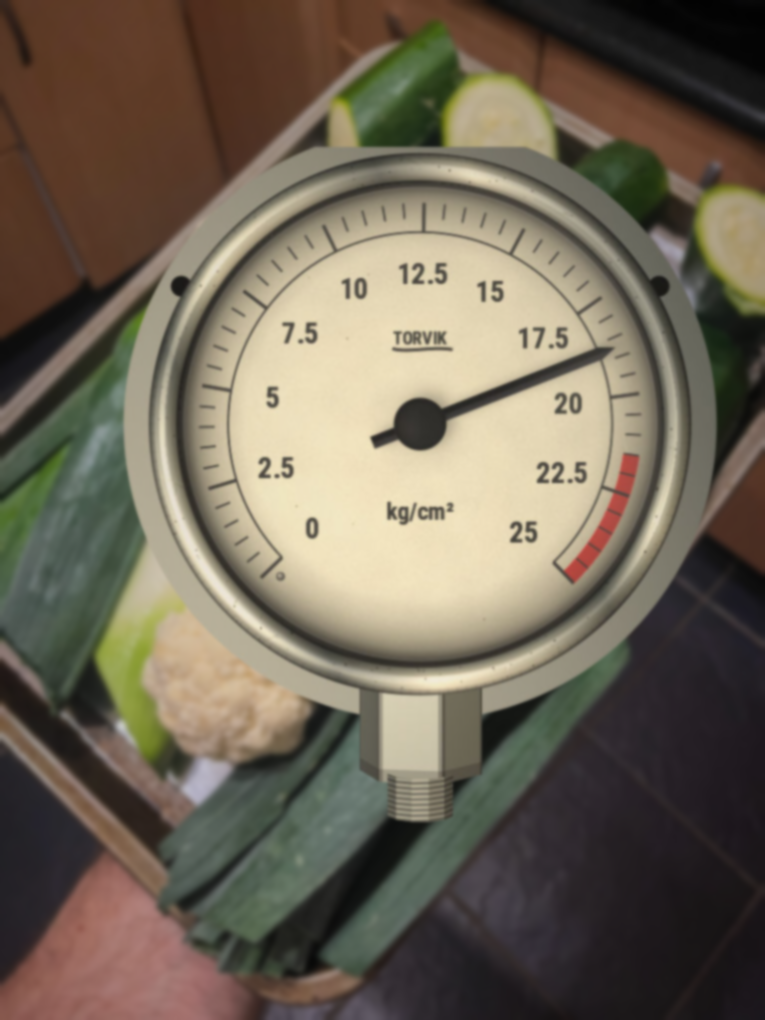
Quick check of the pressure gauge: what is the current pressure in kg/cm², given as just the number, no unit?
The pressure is 18.75
